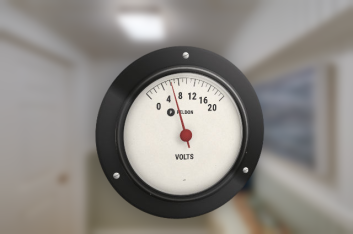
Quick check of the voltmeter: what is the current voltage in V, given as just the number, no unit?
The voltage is 6
